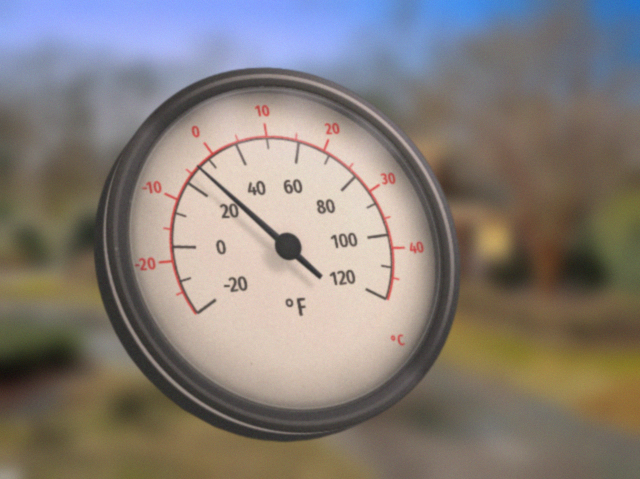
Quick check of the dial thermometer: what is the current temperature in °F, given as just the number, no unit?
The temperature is 25
